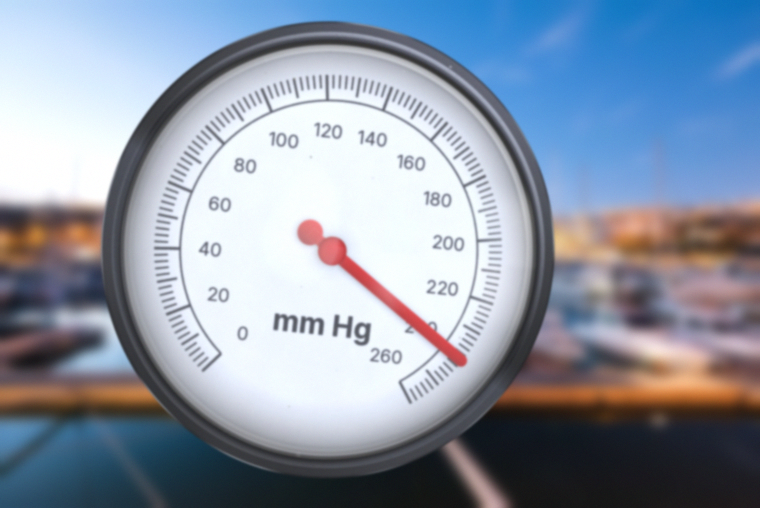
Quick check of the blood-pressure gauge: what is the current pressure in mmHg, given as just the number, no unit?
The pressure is 240
